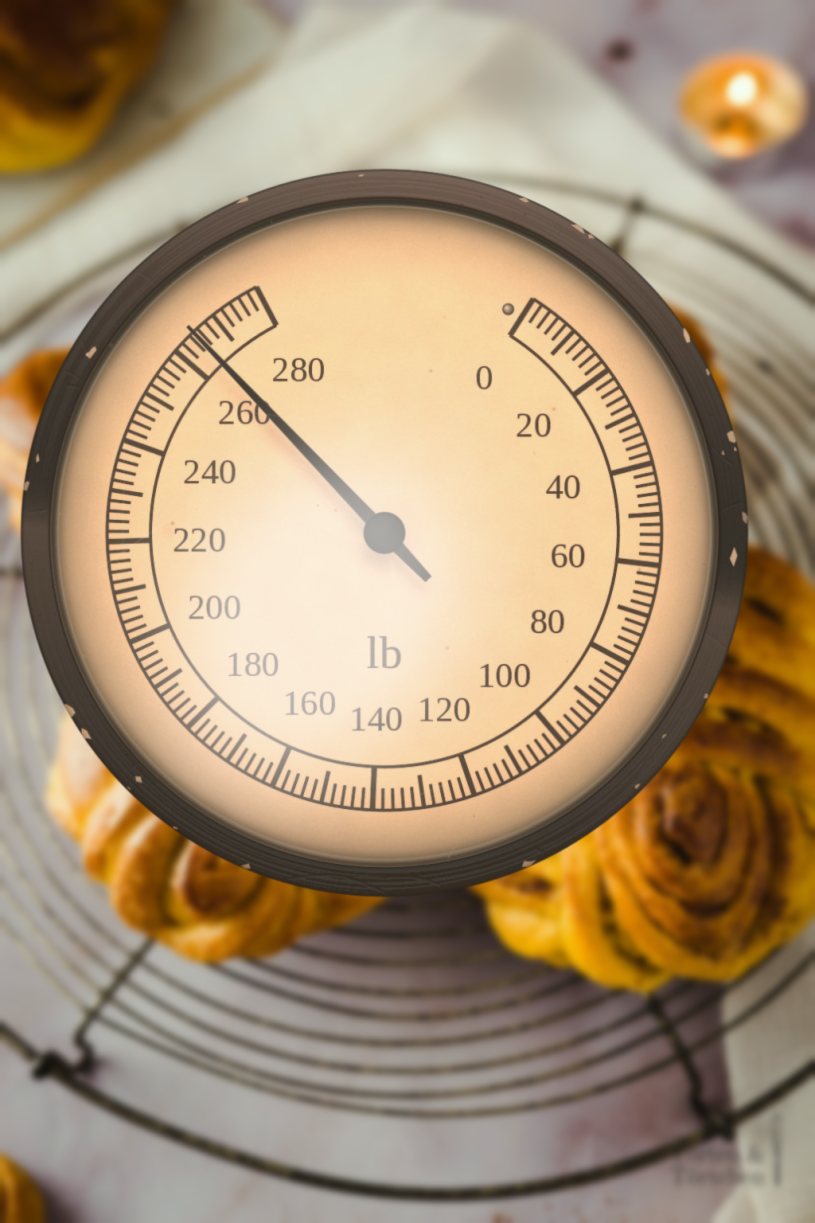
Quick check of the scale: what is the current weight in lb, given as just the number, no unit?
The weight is 265
